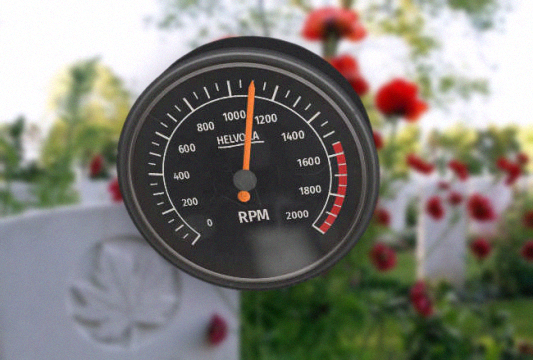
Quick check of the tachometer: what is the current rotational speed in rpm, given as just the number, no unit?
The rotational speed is 1100
